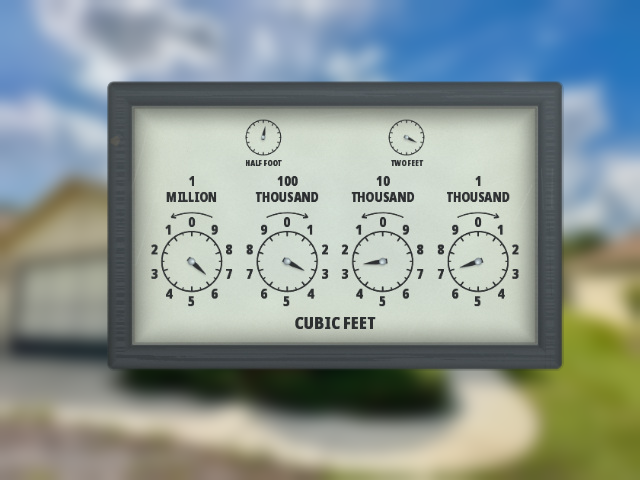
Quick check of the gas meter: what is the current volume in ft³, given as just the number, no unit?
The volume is 632700
